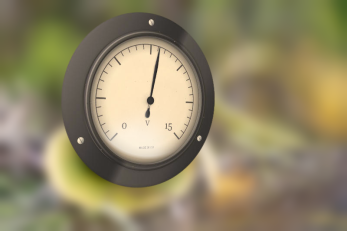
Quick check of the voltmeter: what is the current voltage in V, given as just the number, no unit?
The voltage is 8
